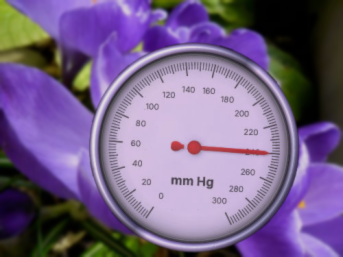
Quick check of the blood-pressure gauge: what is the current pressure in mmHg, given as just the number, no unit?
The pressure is 240
